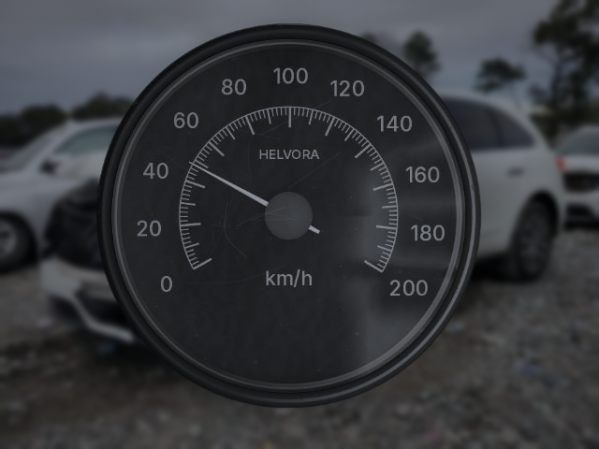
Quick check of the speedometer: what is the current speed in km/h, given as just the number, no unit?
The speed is 48
